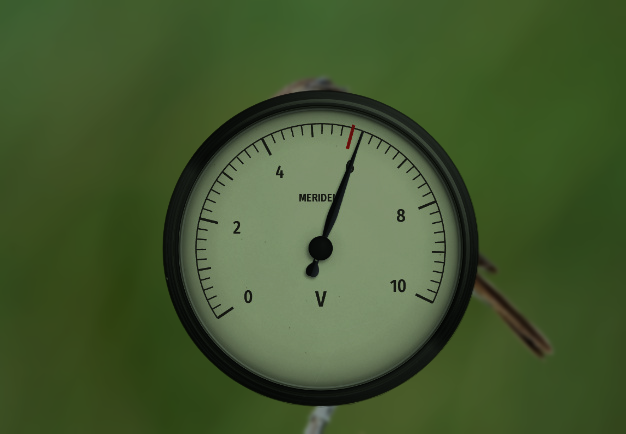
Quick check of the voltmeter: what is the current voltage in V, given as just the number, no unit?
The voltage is 6
